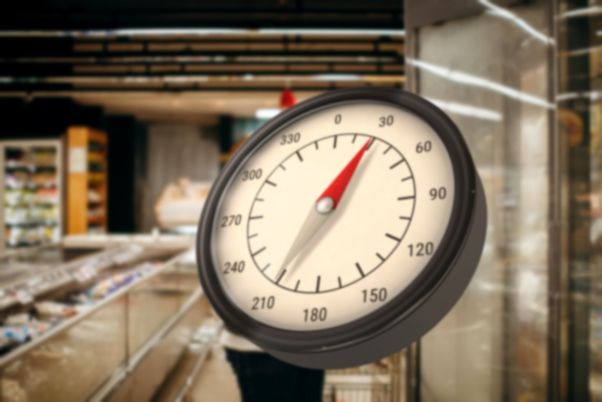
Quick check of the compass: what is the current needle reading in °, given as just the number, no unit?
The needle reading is 30
